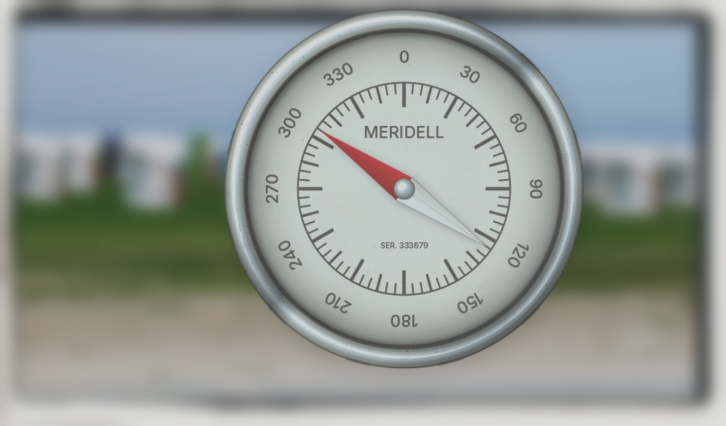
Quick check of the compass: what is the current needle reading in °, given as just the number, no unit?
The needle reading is 305
